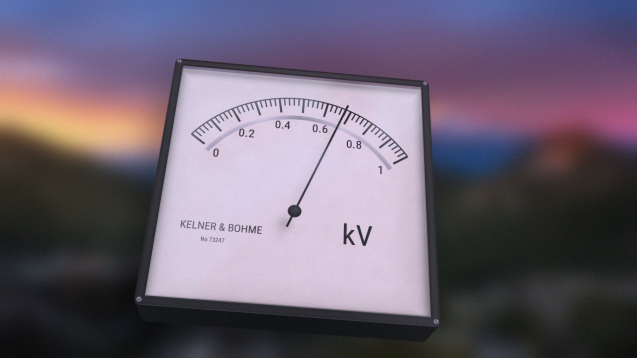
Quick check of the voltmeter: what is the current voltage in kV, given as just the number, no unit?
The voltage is 0.68
